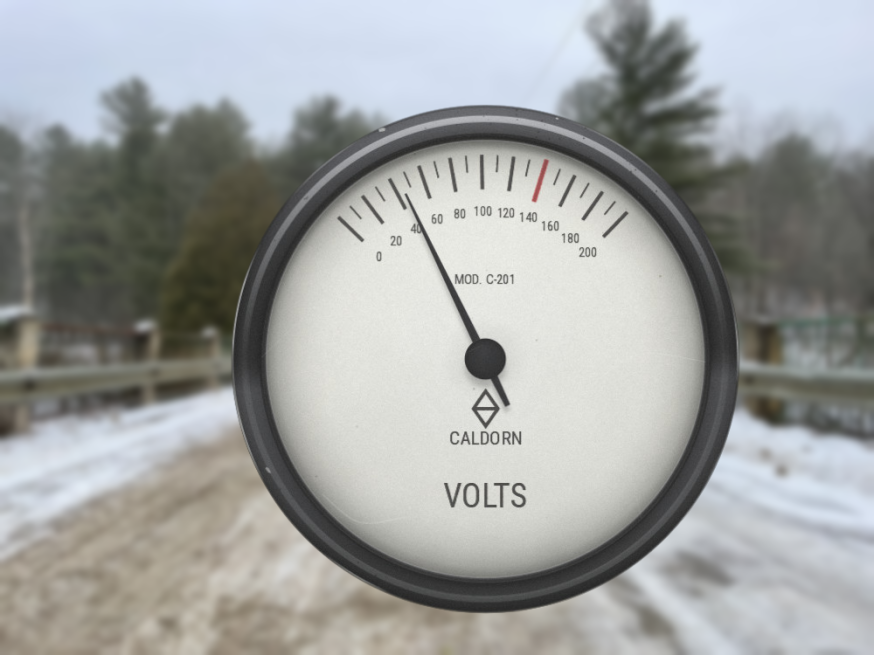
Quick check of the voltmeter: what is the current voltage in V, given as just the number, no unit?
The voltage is 45
